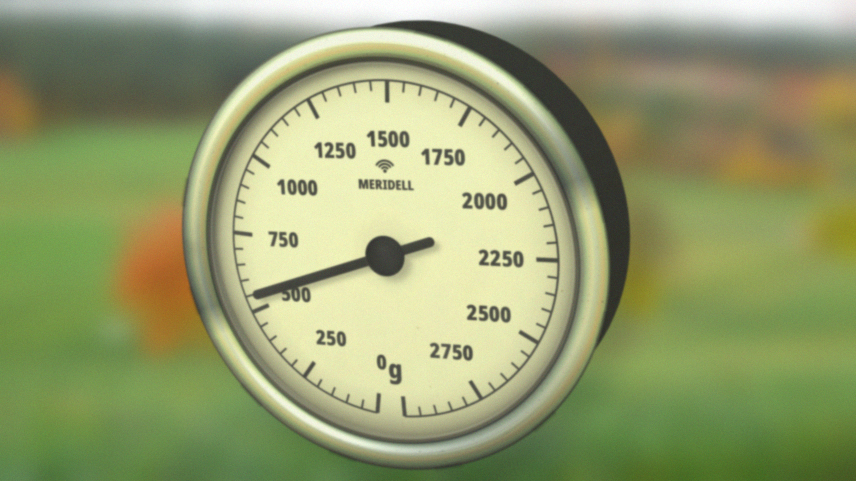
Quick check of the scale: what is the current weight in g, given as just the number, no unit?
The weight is 550
